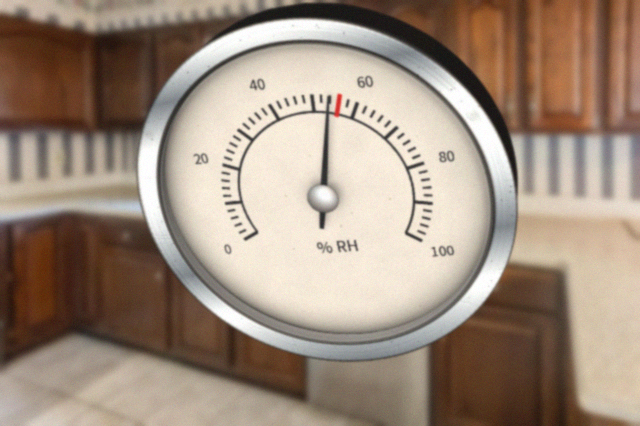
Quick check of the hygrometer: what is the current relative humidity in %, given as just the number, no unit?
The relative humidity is 54
